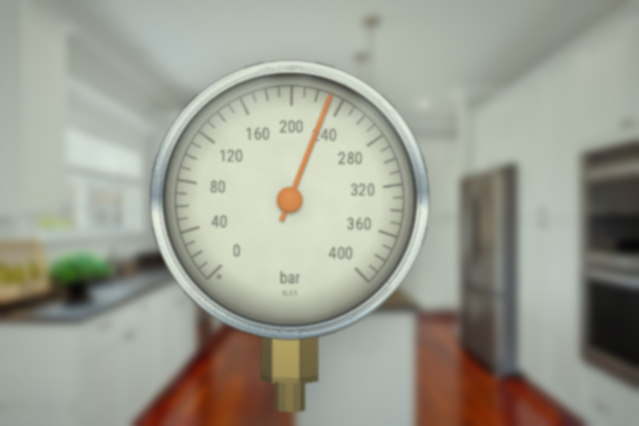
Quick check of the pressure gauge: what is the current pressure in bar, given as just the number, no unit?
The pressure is 230
